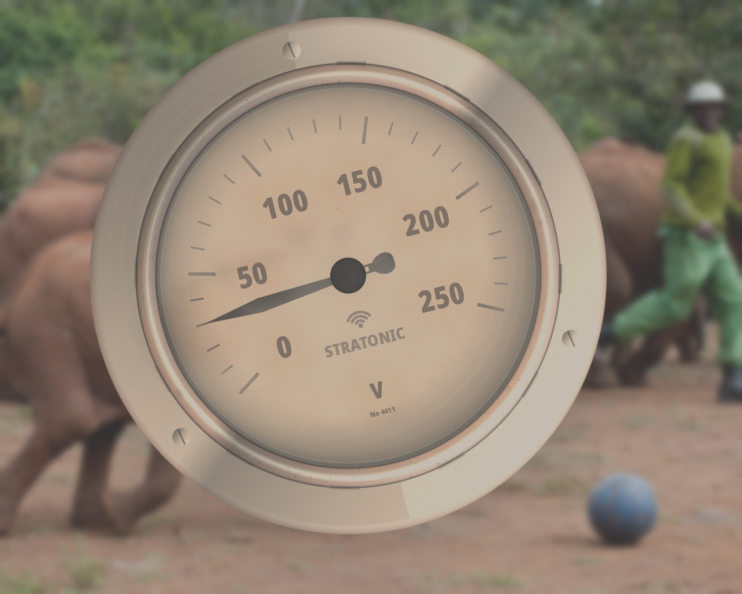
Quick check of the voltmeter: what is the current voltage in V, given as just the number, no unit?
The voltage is 30
